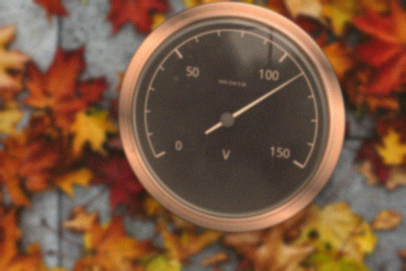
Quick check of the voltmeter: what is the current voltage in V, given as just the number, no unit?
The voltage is 110
